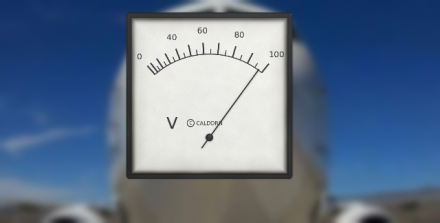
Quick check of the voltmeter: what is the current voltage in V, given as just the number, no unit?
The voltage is 97.5
